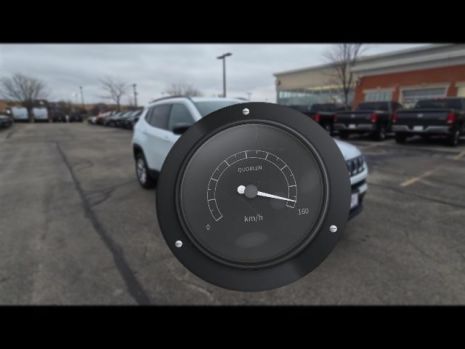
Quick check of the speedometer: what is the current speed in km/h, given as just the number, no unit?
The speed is 155
